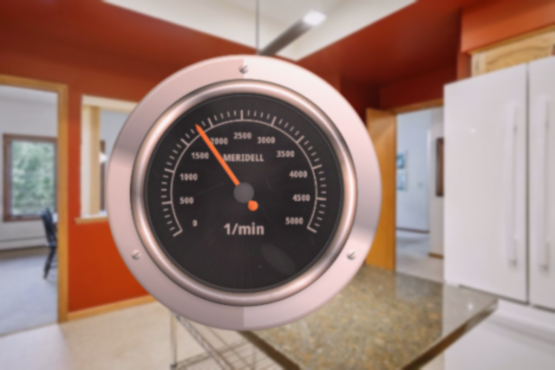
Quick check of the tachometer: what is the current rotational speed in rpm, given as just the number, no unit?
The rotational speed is 1800
